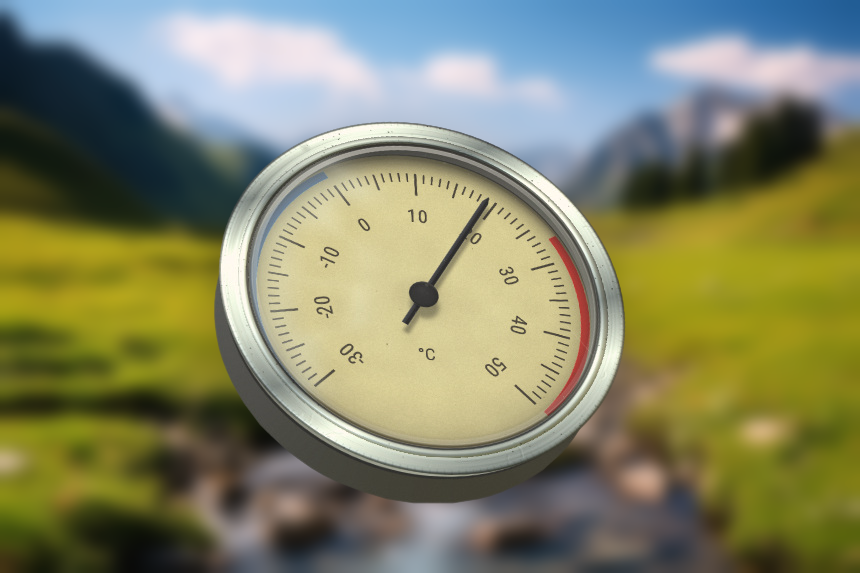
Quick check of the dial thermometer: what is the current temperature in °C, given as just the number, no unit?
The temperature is 19
